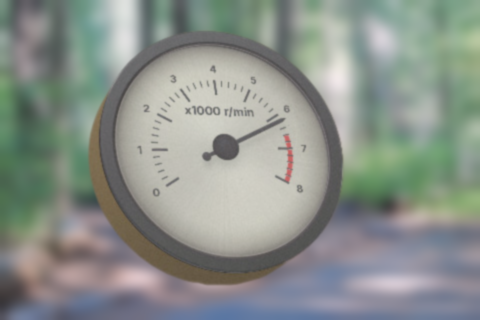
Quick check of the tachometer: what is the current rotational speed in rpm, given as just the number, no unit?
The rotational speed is 6200
